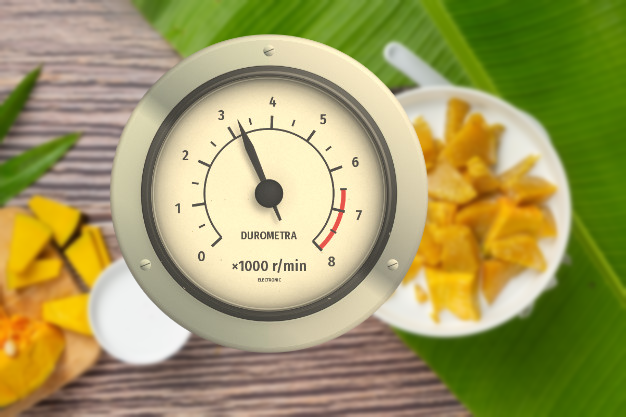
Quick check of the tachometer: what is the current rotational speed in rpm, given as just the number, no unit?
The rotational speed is 3250
